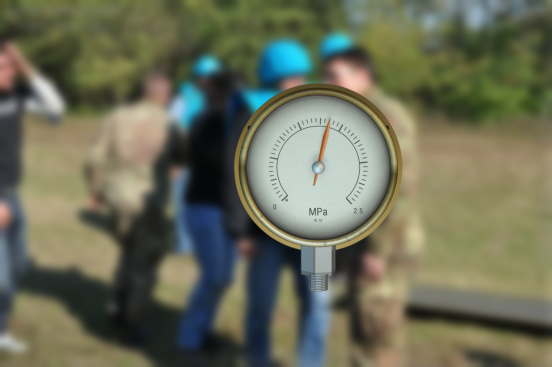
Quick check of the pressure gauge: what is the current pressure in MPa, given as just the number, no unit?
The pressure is 1.35
